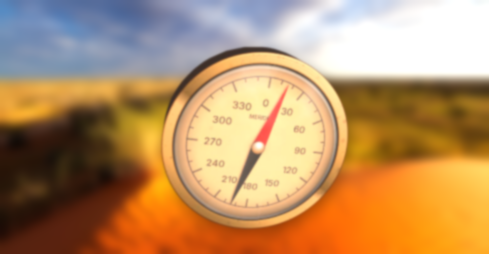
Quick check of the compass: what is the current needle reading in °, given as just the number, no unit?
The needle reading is 15
